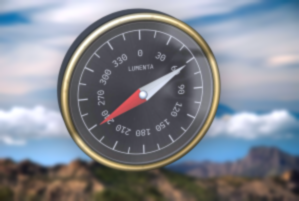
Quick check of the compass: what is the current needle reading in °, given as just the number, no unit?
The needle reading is 240
